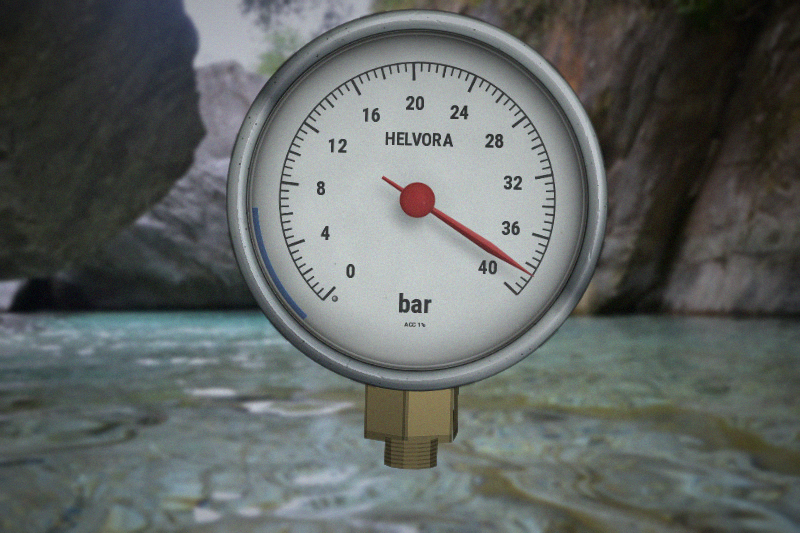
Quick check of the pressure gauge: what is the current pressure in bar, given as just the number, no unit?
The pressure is 38.5
